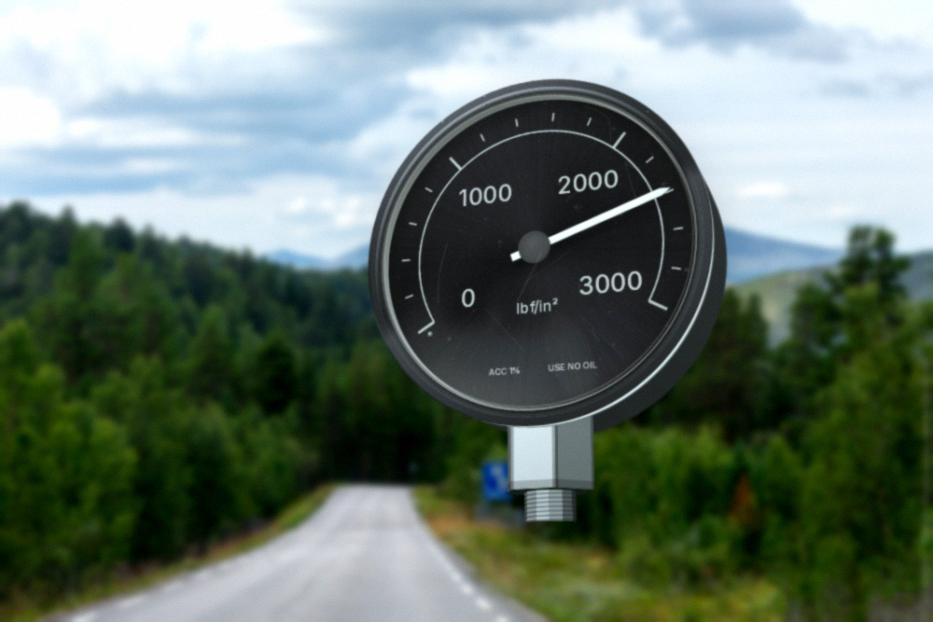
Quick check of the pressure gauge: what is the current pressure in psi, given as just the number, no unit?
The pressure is 2400
